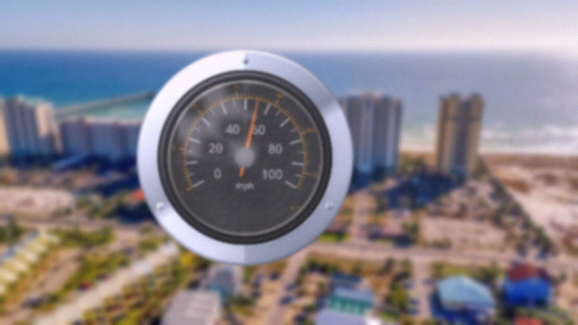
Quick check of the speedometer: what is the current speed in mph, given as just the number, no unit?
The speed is 55
